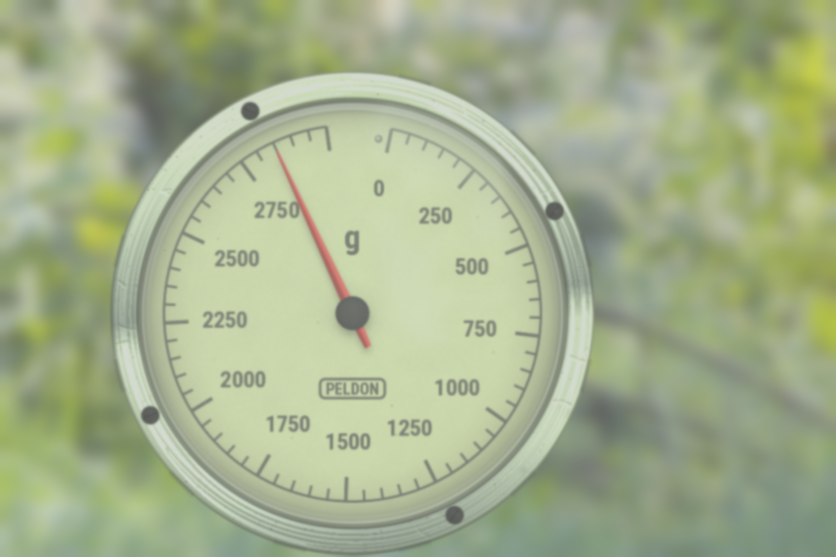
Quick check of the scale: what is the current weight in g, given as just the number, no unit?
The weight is 2850
